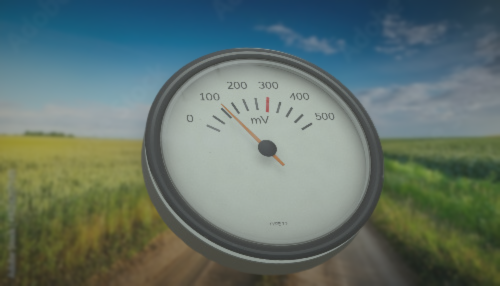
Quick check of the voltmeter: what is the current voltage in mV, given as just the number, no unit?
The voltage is 100
